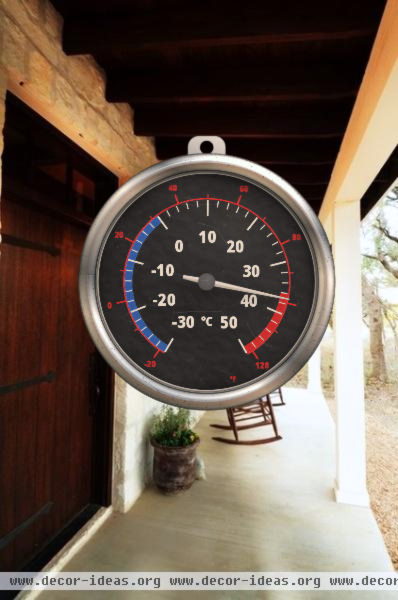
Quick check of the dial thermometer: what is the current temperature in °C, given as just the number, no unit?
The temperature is 37
